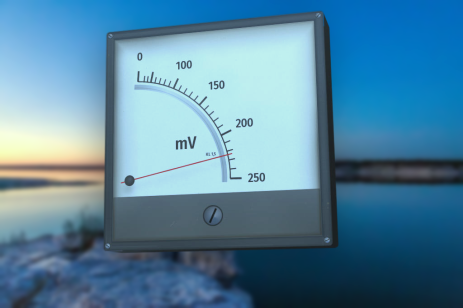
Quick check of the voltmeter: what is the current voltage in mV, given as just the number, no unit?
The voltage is 225
